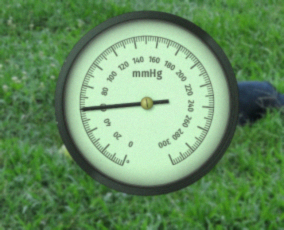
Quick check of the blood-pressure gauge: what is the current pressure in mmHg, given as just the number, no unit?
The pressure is 60
